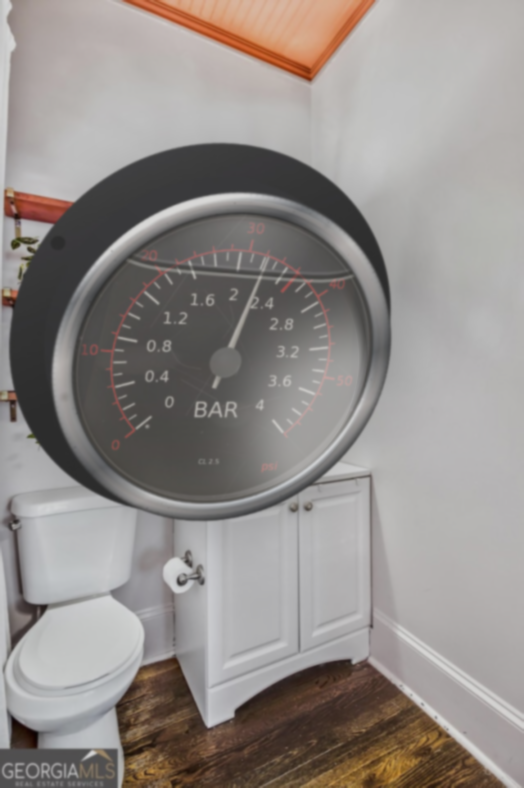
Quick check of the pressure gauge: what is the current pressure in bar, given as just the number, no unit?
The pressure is 2.2
